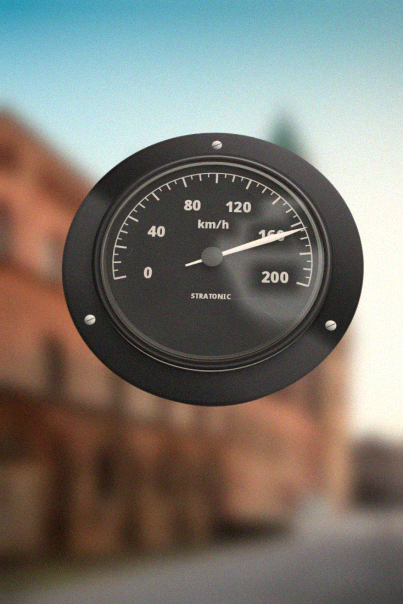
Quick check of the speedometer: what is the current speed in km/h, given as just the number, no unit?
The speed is 165
